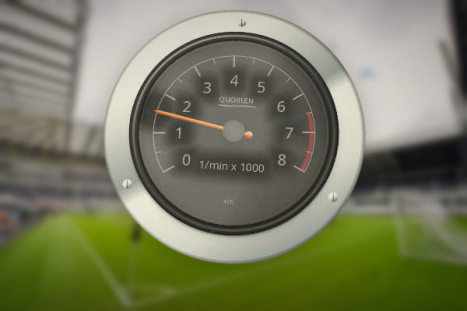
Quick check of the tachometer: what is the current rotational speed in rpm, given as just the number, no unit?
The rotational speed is 1500
